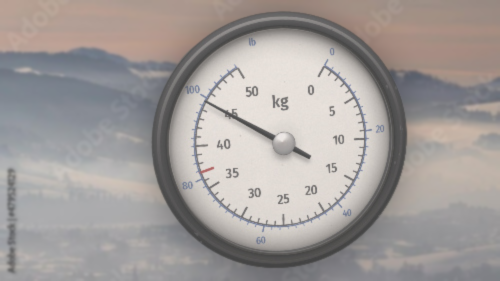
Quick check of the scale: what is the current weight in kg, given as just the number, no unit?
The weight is 45
